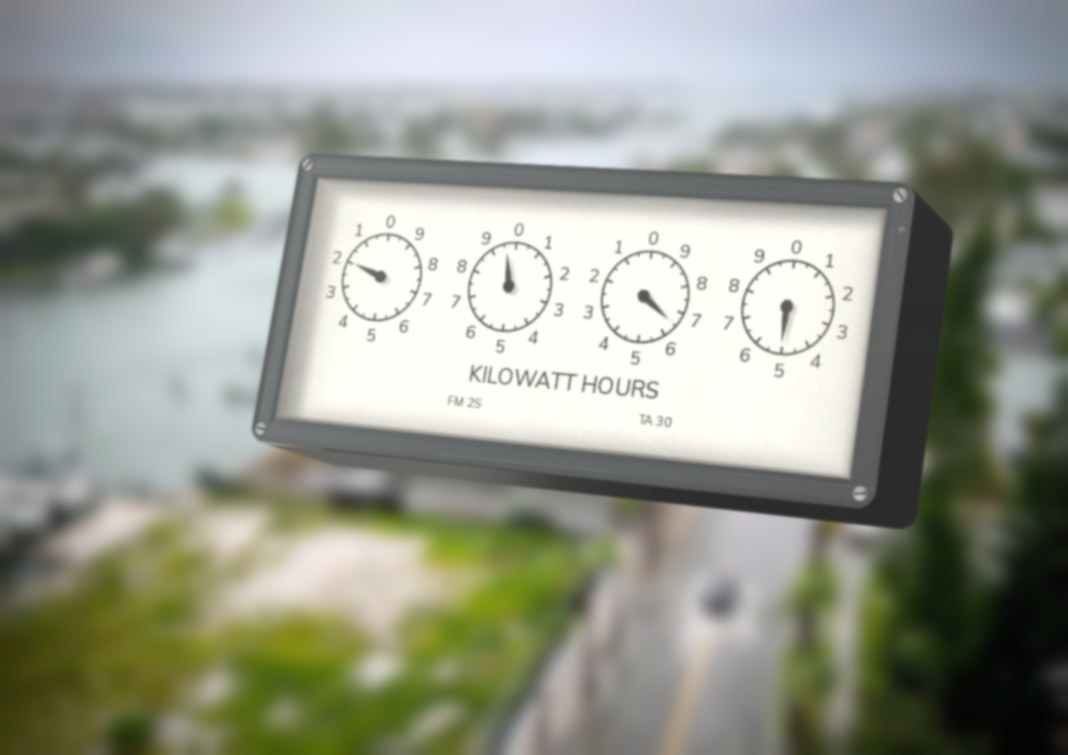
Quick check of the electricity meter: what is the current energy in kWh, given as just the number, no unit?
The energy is 1965
